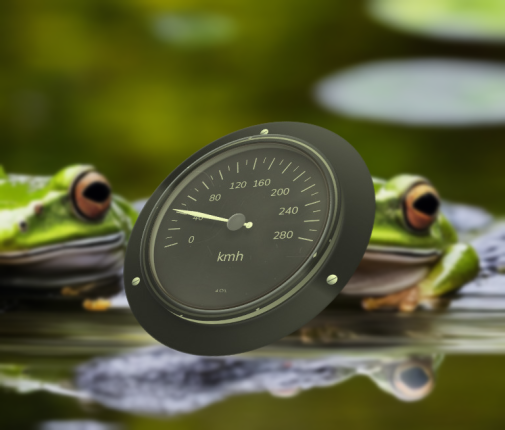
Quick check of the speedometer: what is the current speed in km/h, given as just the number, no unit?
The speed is 40
